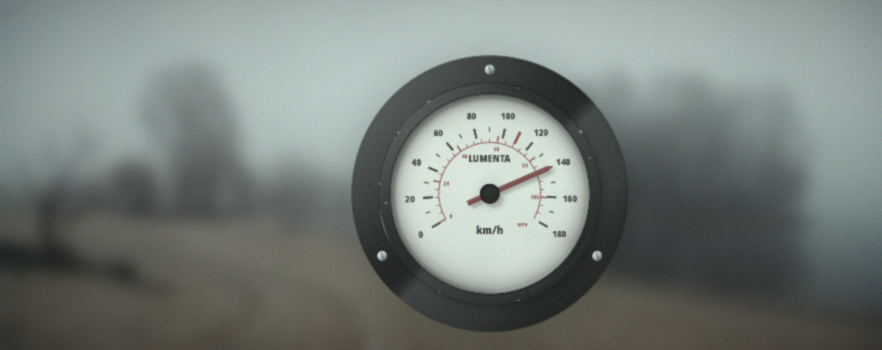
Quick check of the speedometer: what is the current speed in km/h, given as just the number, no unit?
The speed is 140
